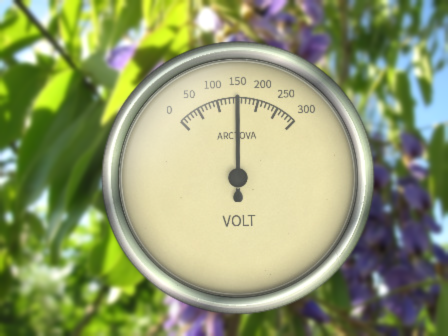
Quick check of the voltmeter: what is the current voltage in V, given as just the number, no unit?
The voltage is 150
